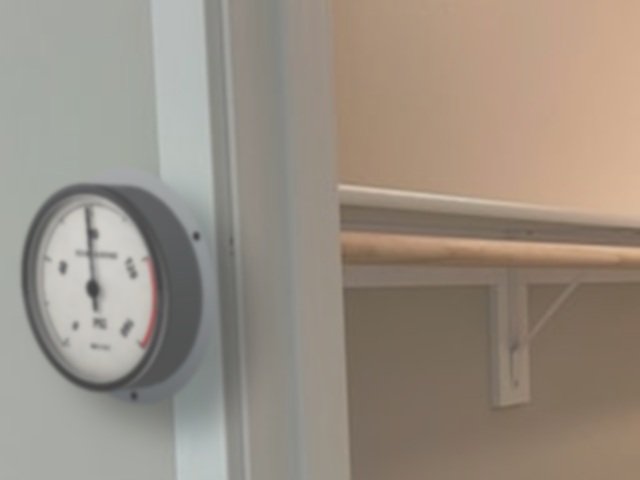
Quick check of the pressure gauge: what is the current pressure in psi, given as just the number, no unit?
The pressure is 80
